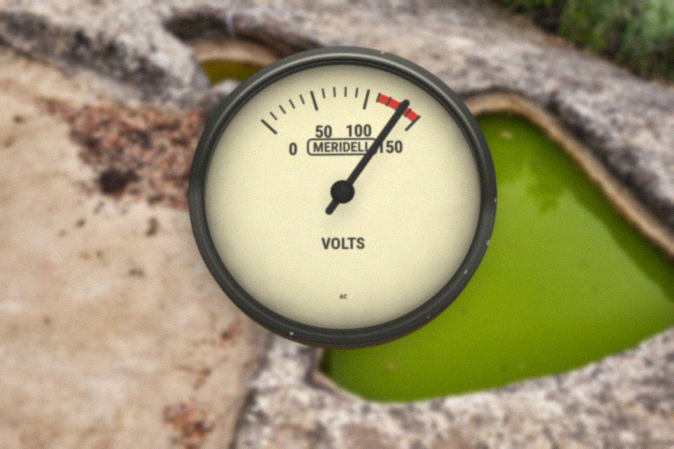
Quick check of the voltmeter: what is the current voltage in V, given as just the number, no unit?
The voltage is 135
